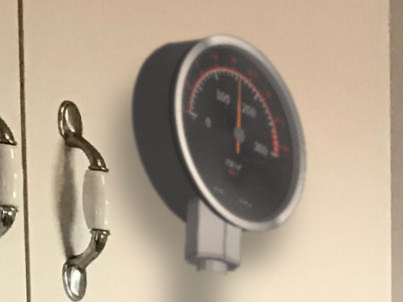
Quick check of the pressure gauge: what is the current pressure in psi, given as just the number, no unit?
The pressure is 150
